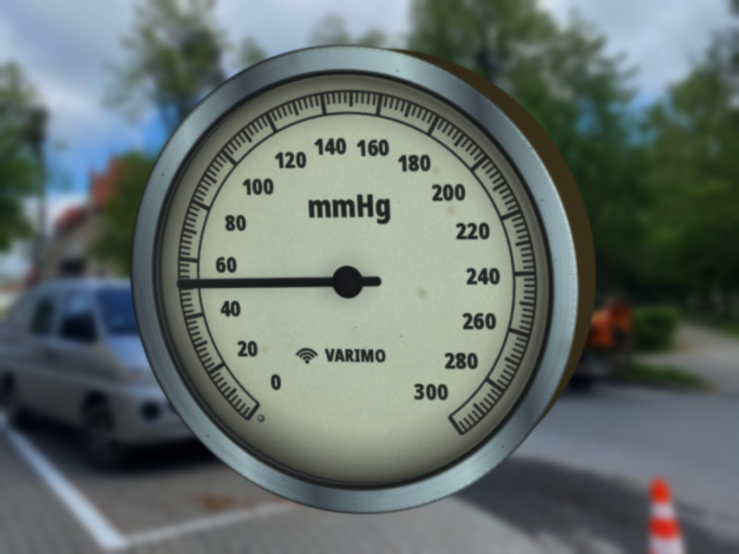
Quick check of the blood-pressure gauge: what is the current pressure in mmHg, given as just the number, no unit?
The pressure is 52
